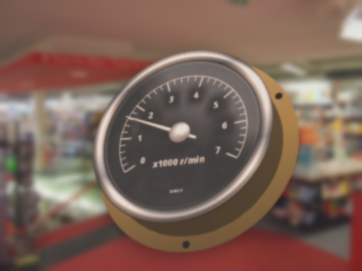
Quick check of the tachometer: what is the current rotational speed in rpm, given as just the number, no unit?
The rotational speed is 1600
